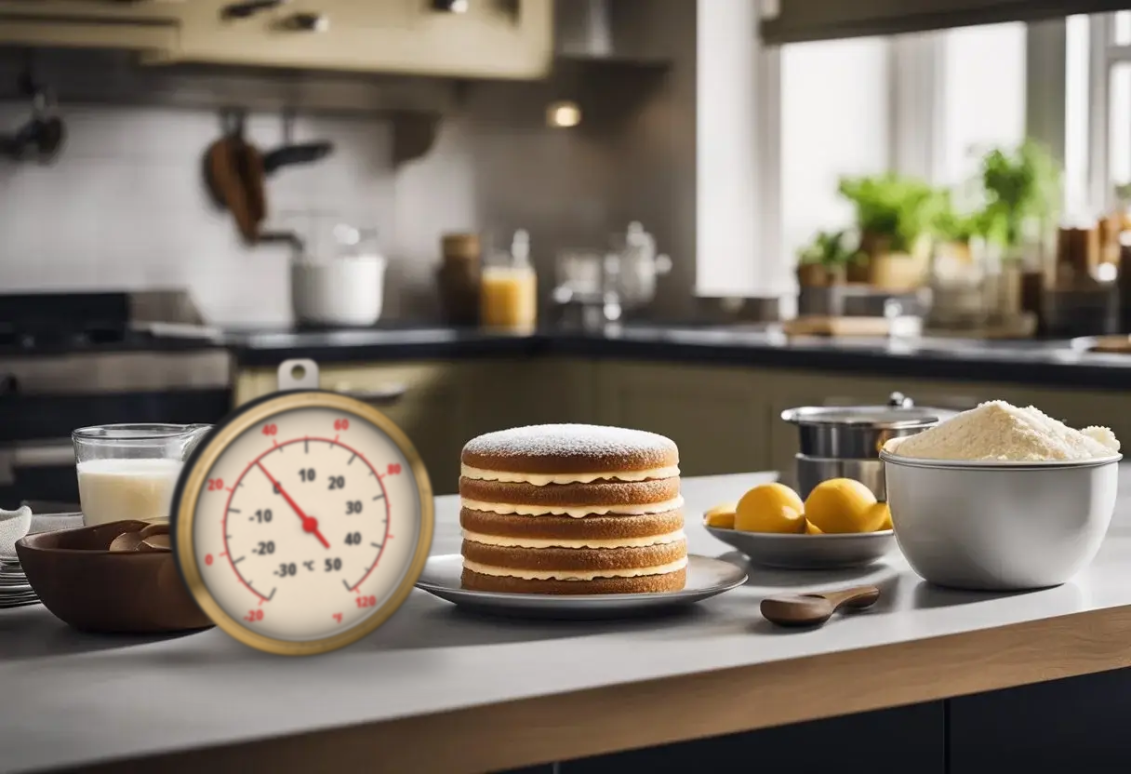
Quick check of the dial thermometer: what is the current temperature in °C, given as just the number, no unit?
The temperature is 0
